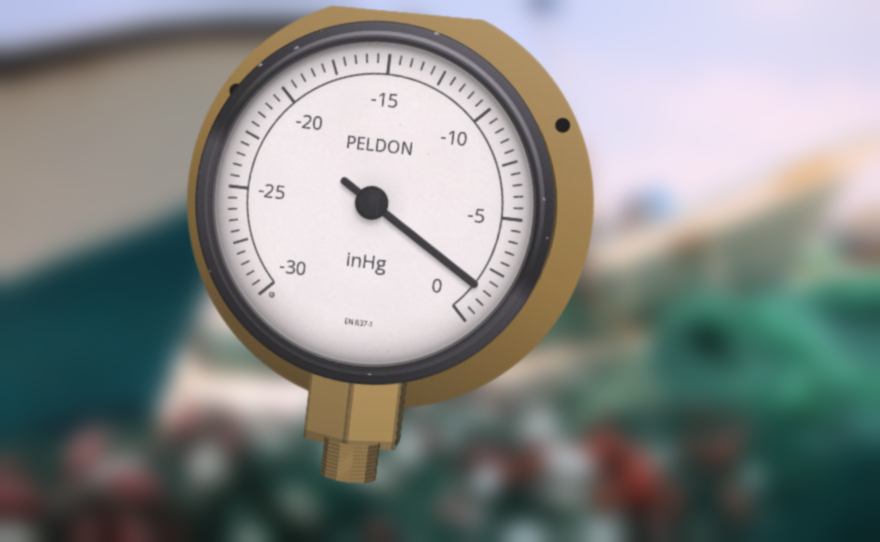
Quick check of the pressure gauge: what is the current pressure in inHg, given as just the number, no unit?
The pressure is -1.5
